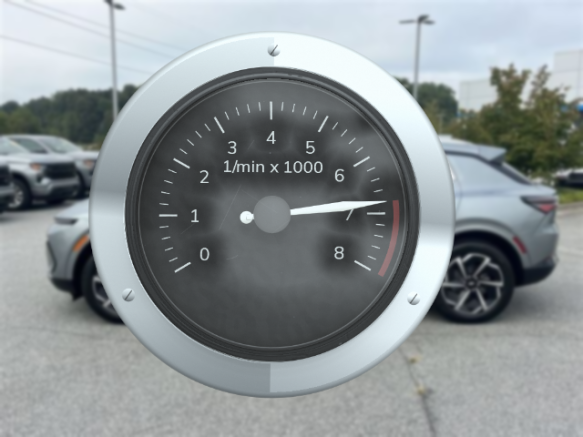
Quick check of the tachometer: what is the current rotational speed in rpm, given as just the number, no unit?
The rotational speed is 6800
